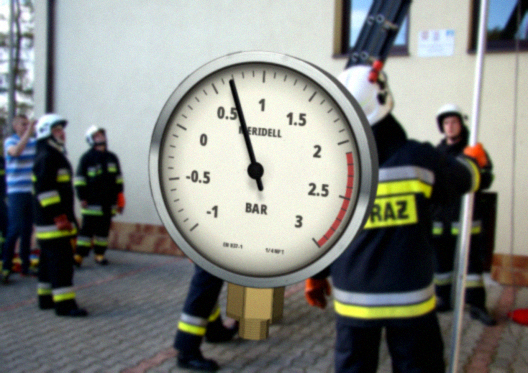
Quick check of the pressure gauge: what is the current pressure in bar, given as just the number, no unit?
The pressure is 0.7
